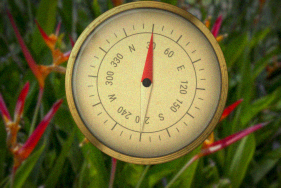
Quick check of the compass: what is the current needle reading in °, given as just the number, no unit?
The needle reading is 30
